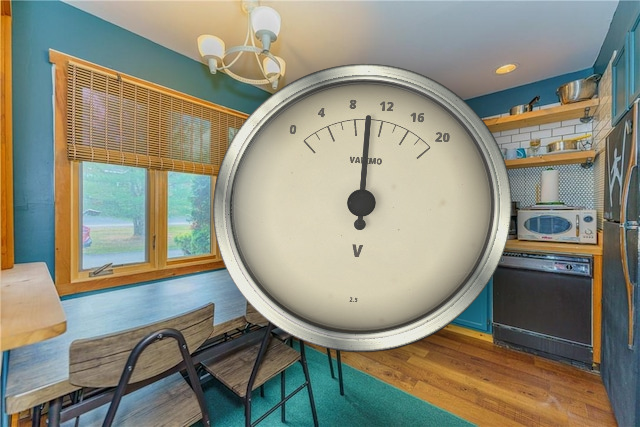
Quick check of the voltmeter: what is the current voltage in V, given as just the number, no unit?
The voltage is 10
